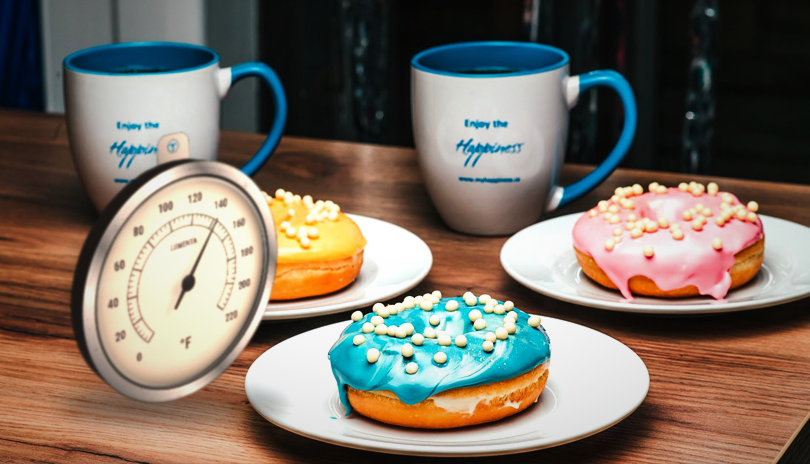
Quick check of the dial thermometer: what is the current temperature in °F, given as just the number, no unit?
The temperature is 140
